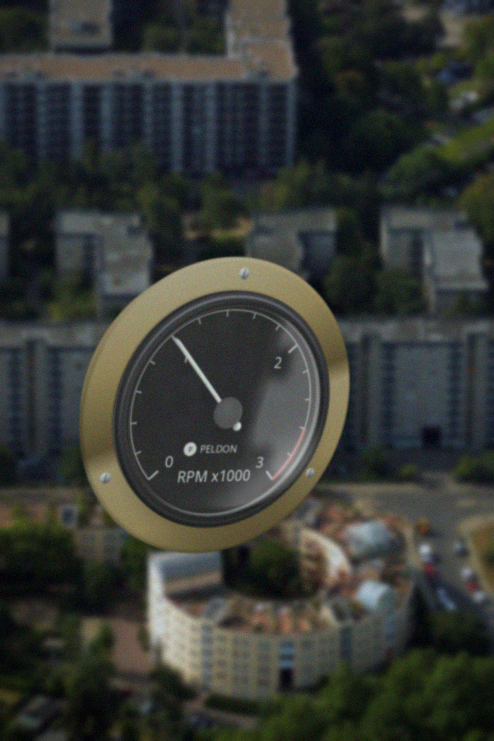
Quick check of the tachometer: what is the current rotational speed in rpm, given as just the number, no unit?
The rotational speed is 1000
